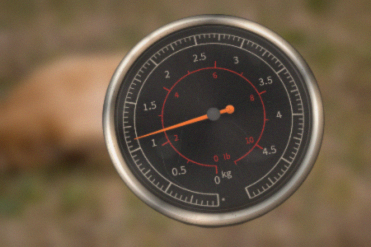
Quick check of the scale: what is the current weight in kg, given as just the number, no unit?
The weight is 1.1
